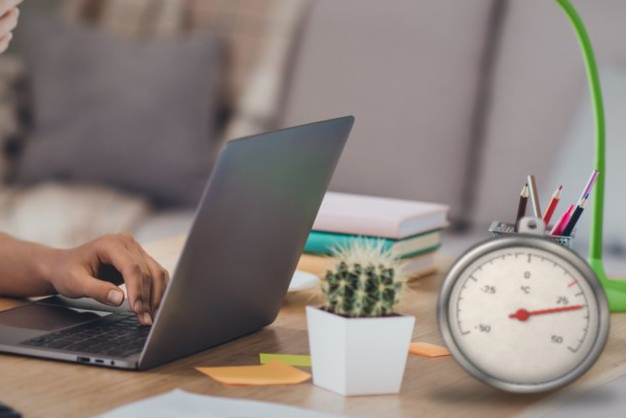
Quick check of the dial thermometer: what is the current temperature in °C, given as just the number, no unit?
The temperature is 30
